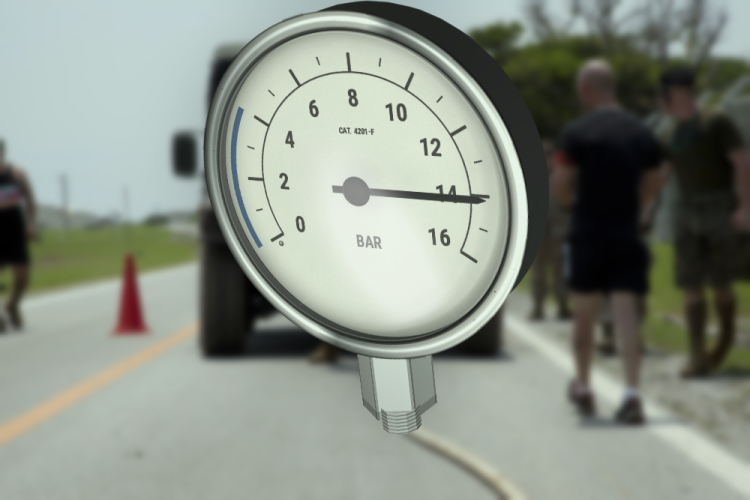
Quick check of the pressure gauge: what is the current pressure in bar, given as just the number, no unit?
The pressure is 14
